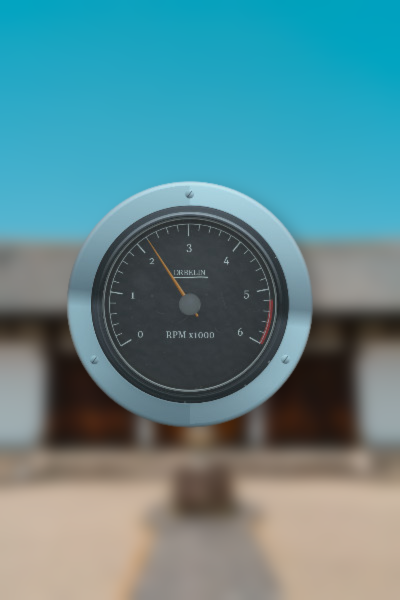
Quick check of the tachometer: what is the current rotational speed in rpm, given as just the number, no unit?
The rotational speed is 2200
